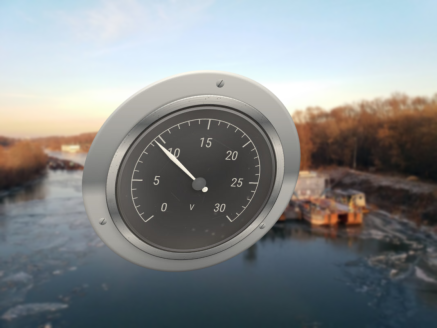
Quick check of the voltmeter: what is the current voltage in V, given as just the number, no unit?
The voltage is 9.5
